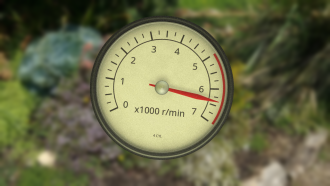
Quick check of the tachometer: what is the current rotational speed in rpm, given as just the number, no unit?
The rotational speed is 6375
